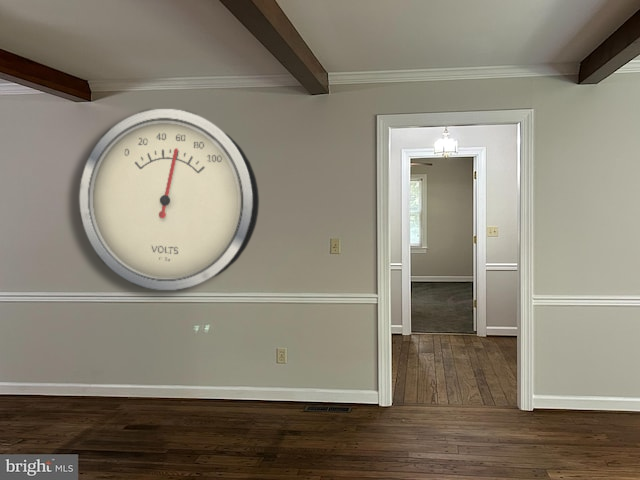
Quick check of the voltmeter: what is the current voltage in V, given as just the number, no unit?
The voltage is 60
